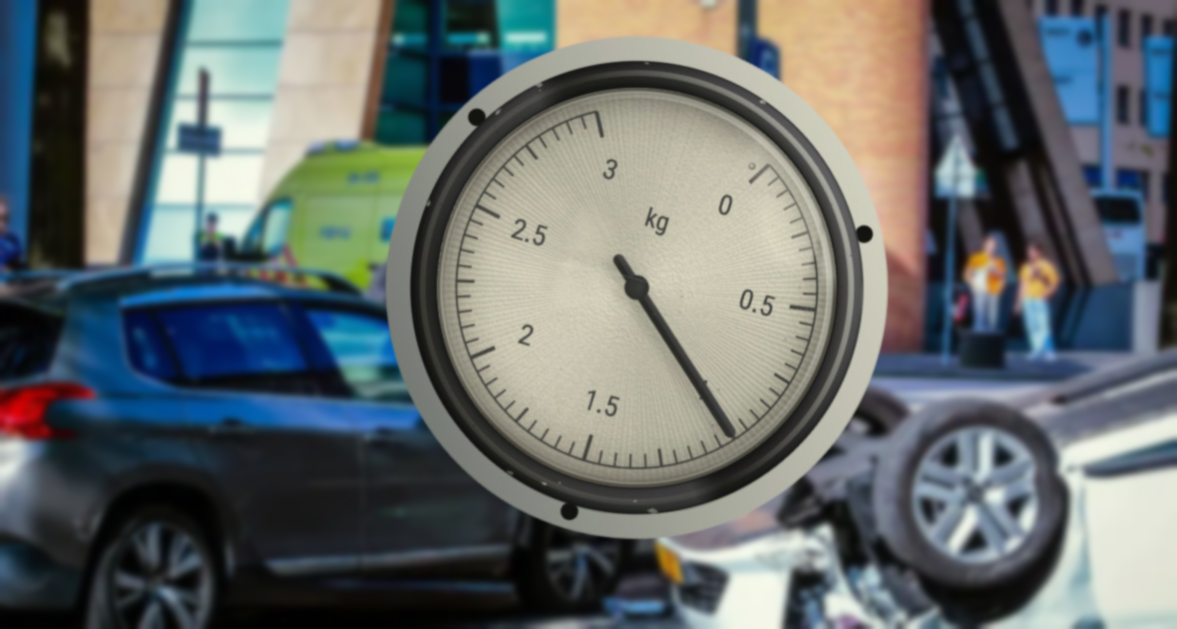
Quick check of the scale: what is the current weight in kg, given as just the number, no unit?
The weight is 1
